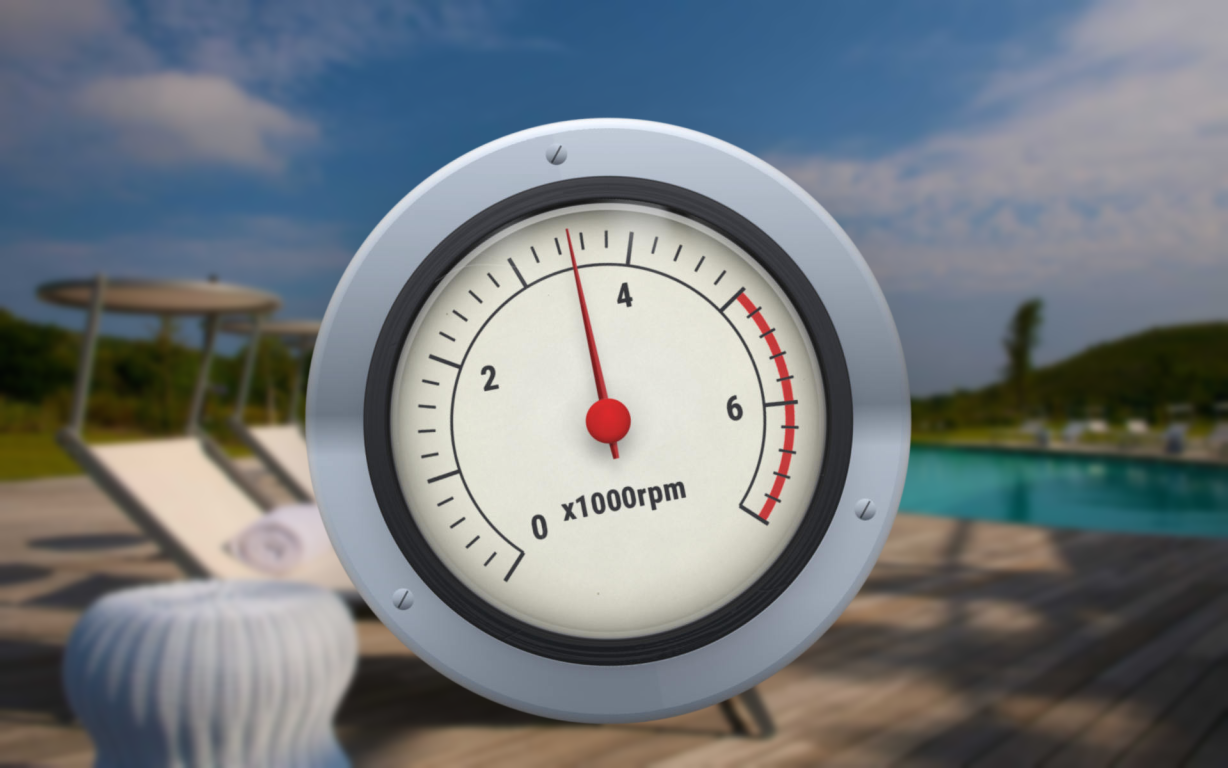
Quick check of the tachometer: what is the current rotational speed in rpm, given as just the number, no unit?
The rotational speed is 3500
